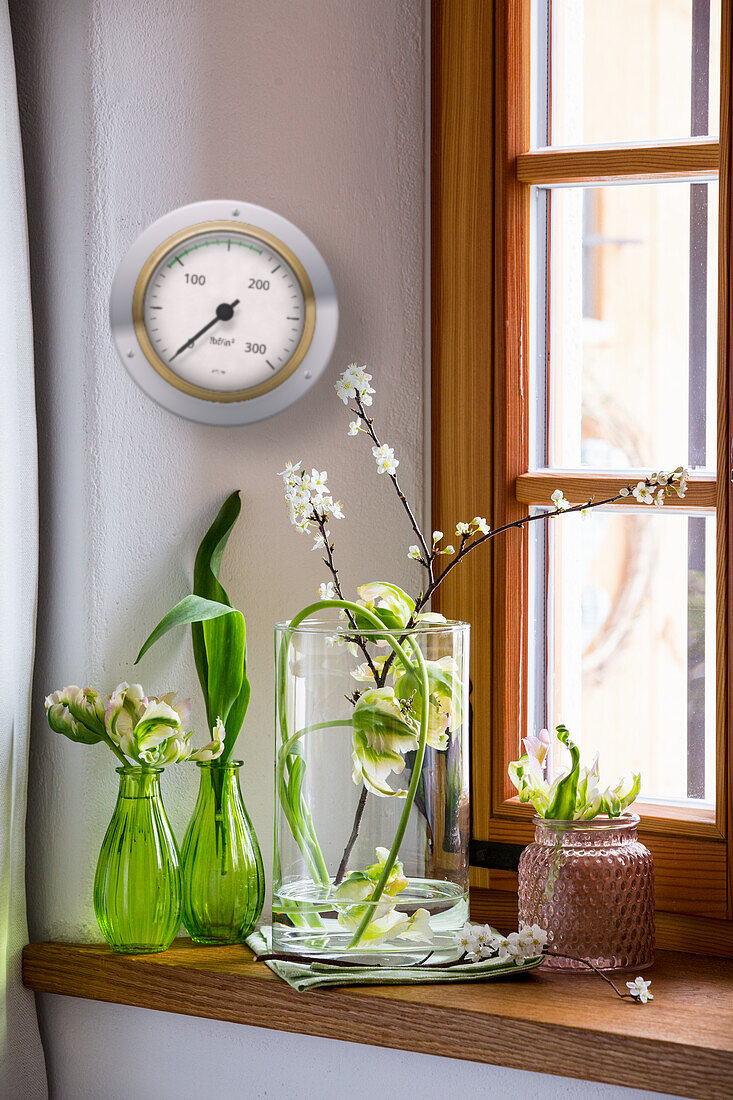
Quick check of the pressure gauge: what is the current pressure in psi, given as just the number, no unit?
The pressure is 0
